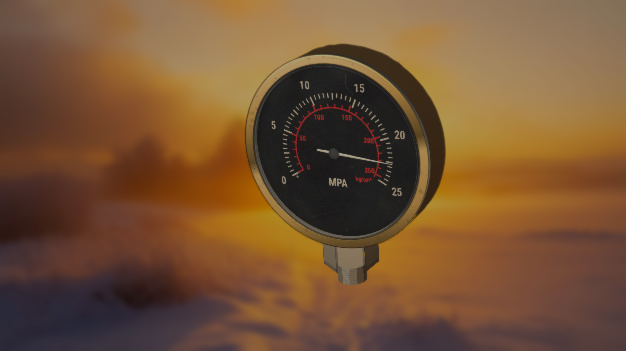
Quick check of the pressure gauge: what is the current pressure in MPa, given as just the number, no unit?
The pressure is 22.5
